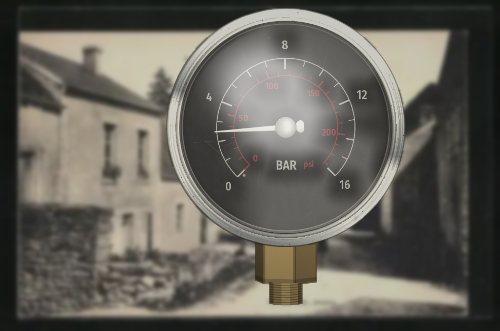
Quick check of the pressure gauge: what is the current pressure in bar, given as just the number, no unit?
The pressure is 2.5
